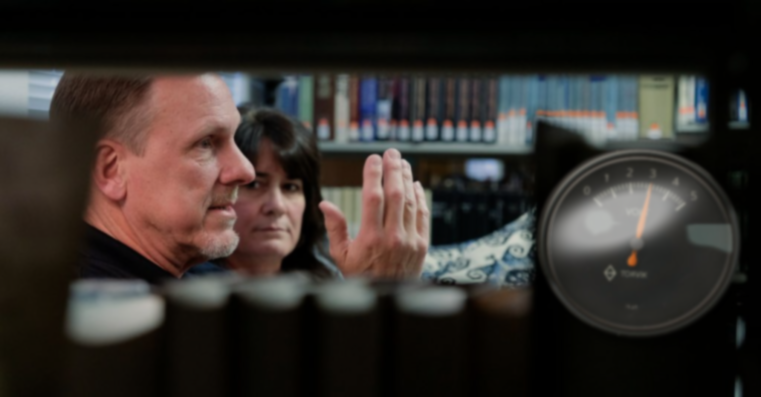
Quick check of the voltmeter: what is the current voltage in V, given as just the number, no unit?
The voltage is 3
